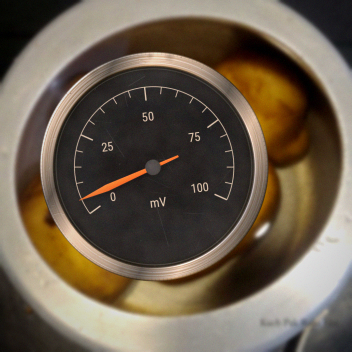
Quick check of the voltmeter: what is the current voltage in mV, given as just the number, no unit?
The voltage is 5
